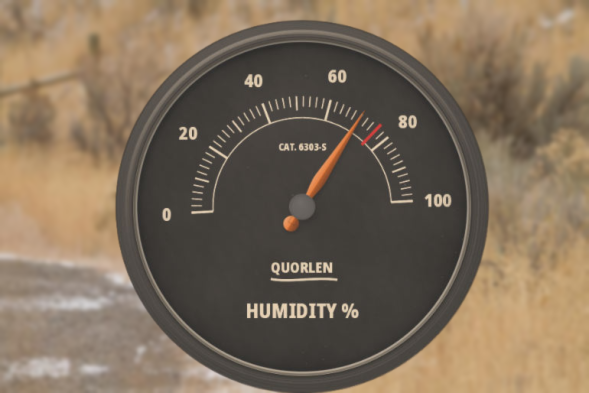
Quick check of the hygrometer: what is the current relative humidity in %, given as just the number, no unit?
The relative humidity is 70
